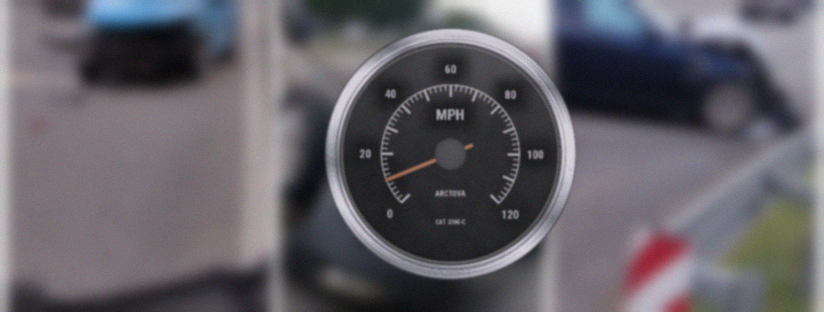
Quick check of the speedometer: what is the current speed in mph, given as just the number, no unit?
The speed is 10
